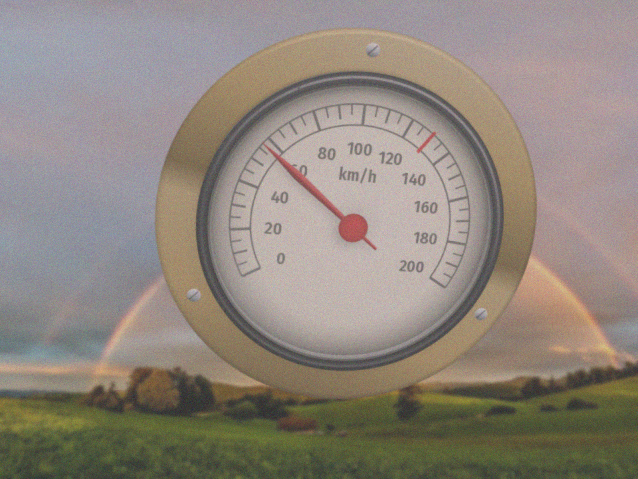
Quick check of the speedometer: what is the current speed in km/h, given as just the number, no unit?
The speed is 57.5
